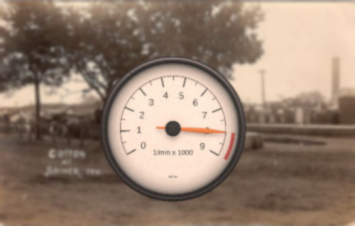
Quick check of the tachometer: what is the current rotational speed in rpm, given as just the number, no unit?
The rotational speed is 8000
